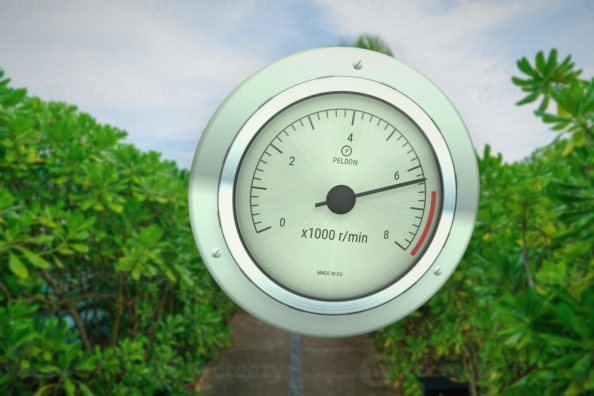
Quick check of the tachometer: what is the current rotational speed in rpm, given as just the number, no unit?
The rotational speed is 6300
